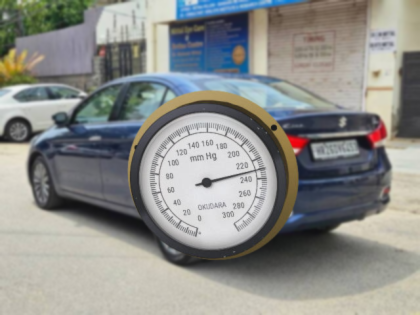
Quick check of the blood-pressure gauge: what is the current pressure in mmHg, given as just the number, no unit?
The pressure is 230
